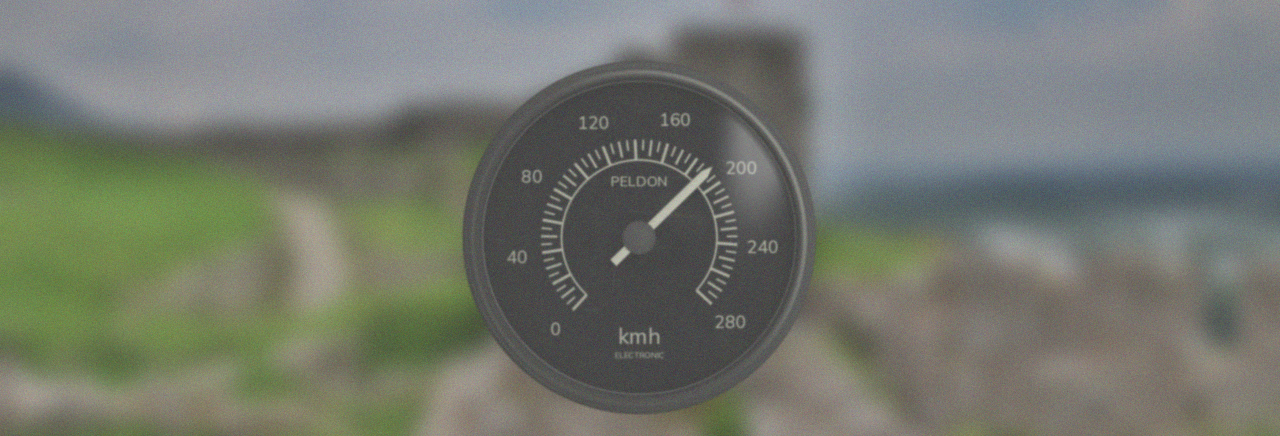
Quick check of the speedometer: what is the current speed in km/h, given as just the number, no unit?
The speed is 190
